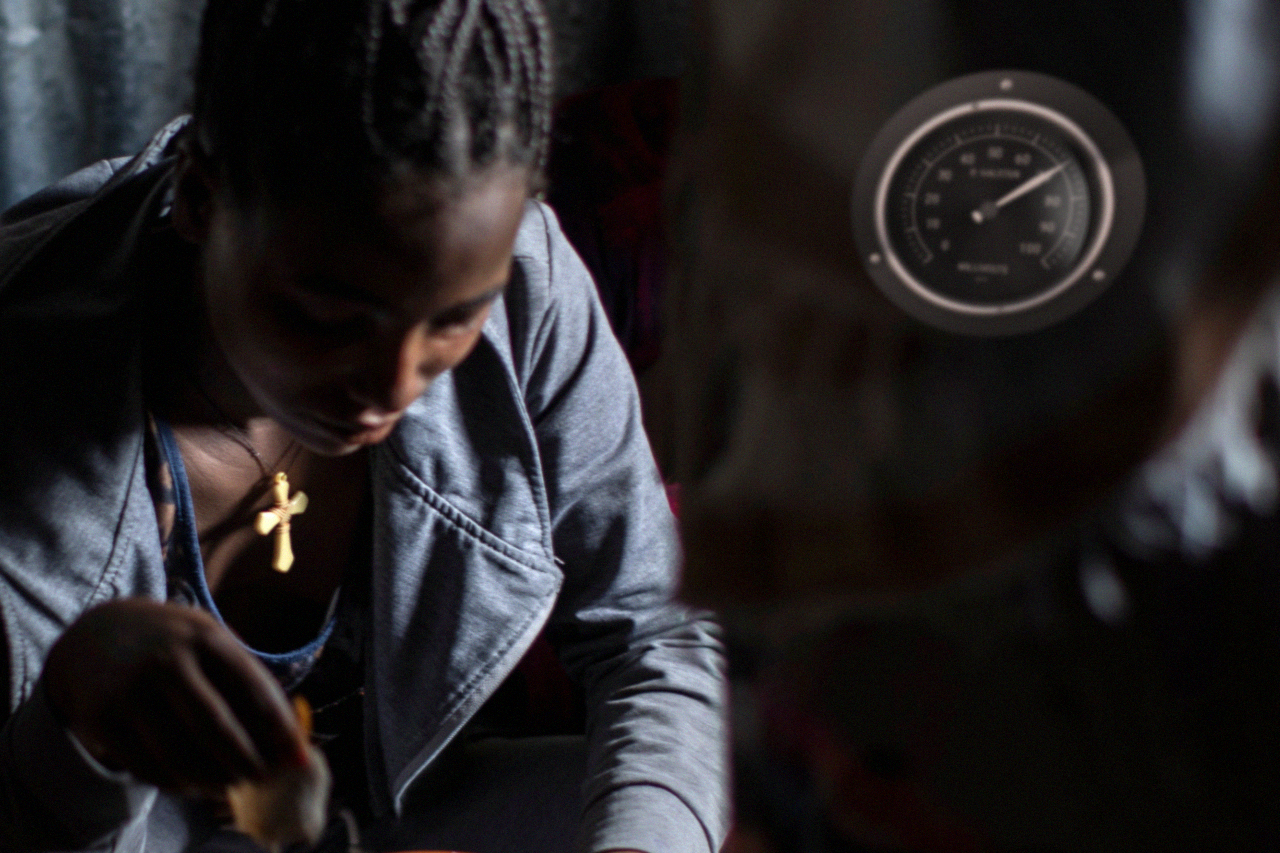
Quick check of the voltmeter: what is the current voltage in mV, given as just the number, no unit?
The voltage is 70
